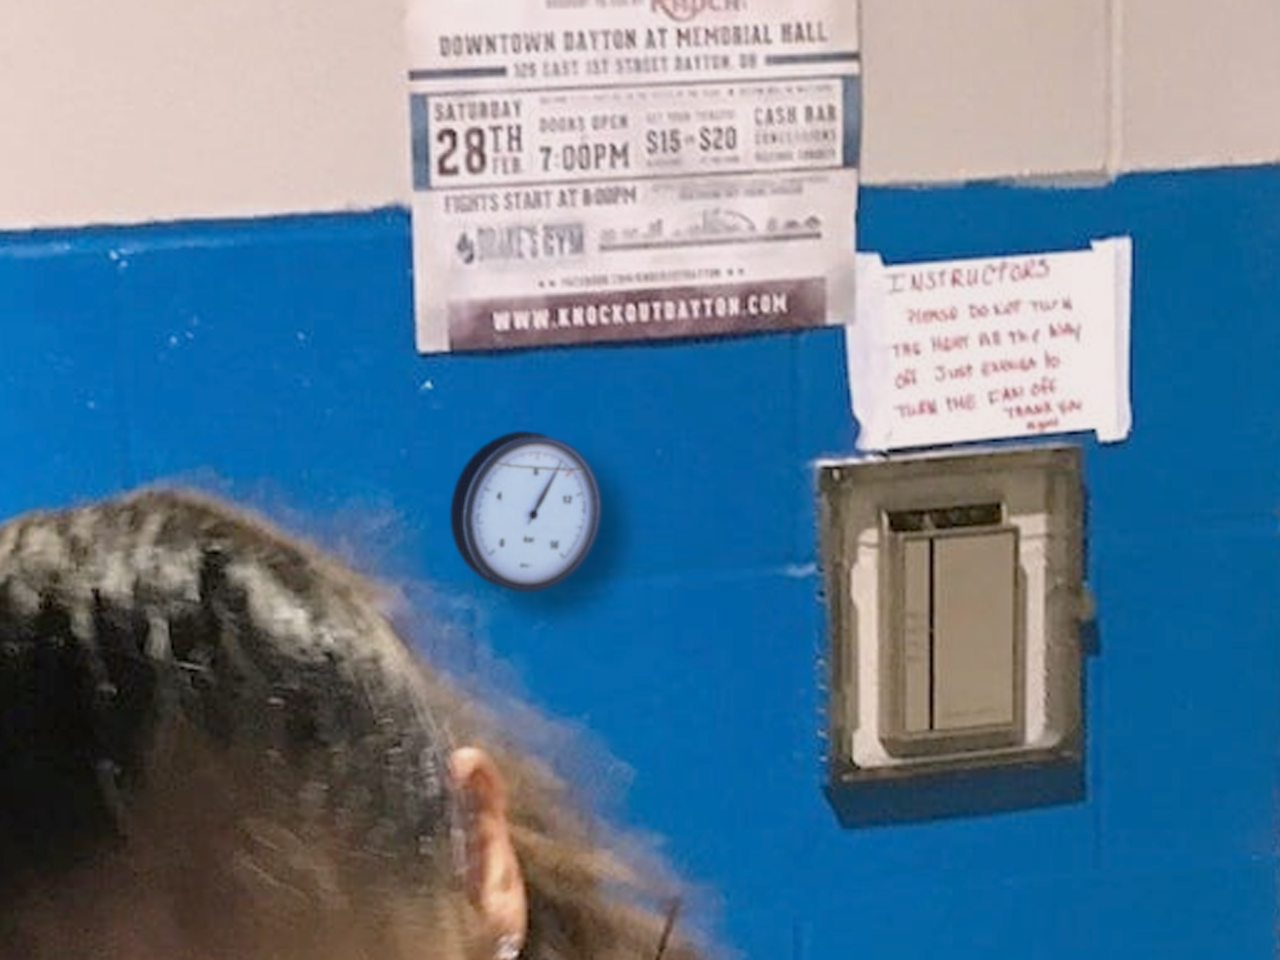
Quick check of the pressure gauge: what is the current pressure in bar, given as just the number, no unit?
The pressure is 9.5
